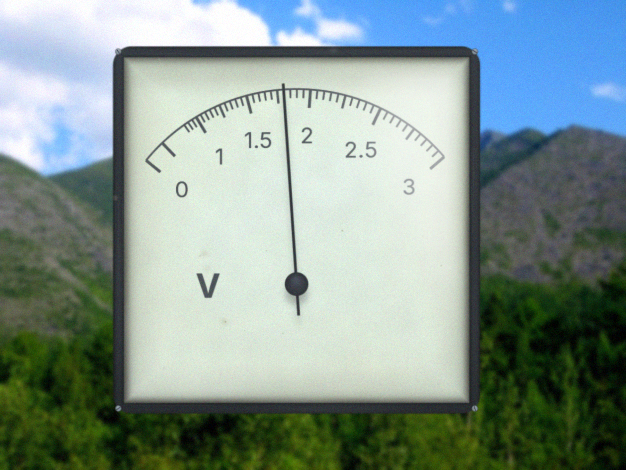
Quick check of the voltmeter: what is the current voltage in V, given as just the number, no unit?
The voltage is 1.8
